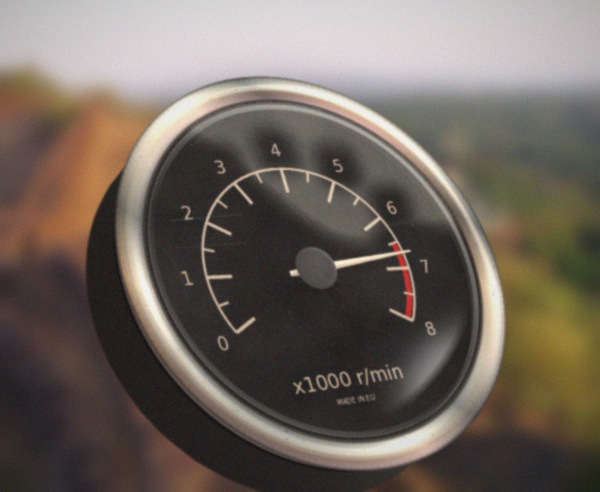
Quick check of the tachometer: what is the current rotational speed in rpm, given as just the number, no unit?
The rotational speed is 6750
